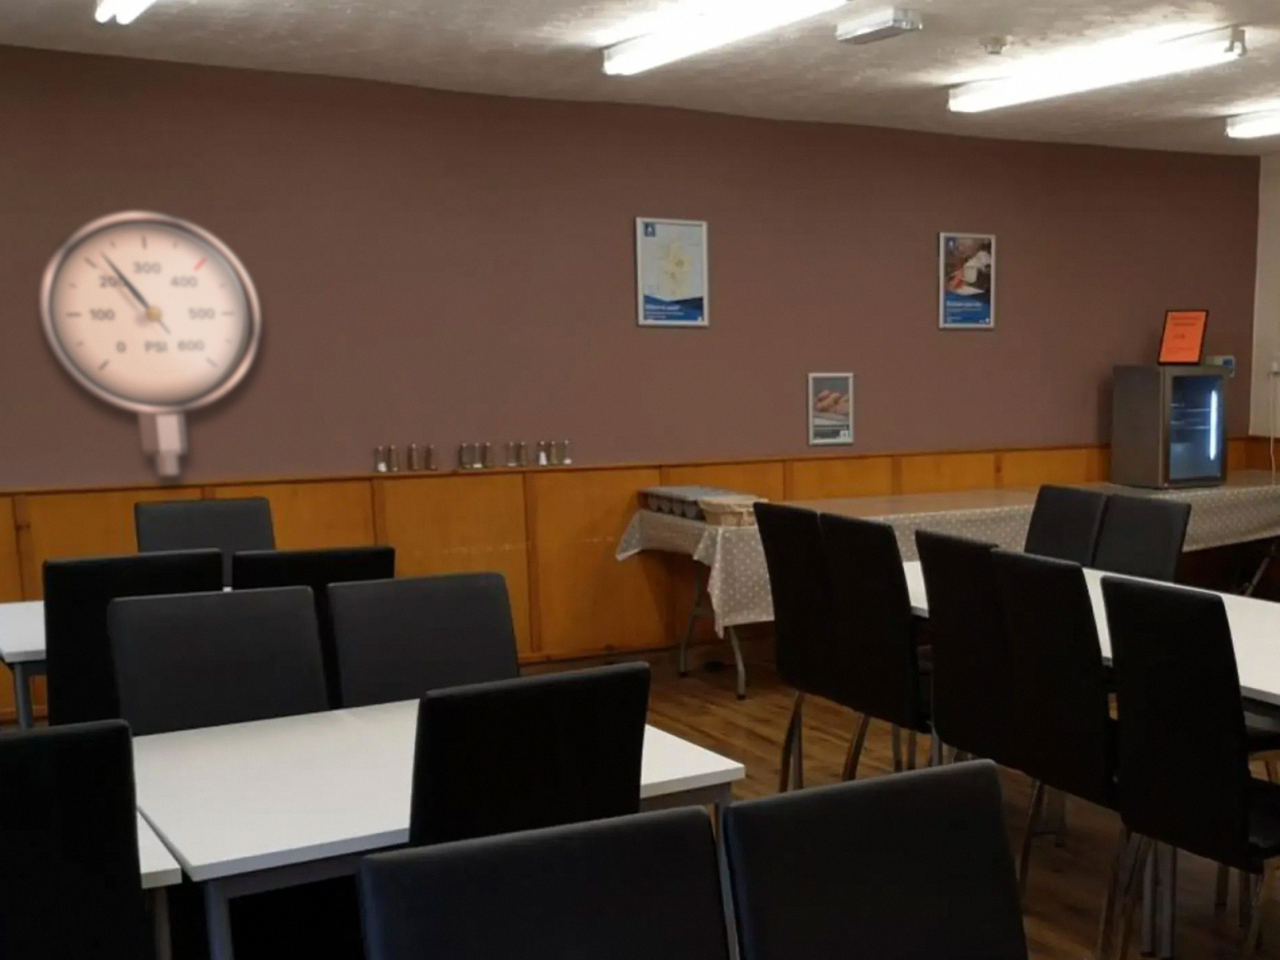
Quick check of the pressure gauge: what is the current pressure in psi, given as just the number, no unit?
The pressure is 225
